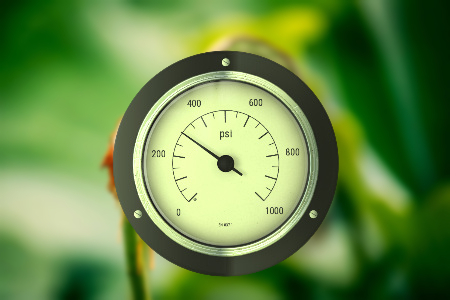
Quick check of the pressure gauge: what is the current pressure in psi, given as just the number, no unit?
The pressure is 300
